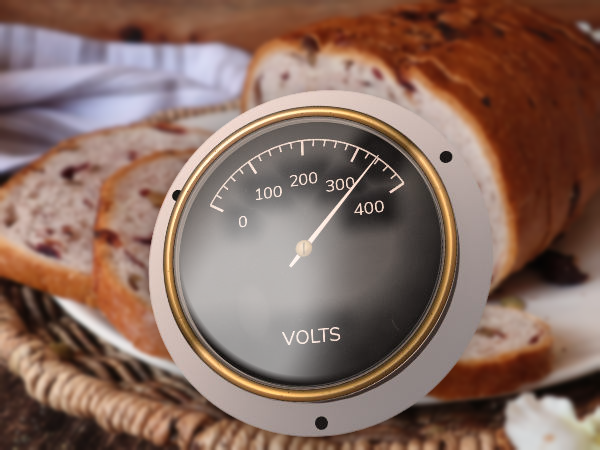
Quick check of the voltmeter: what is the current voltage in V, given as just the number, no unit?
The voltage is 340
